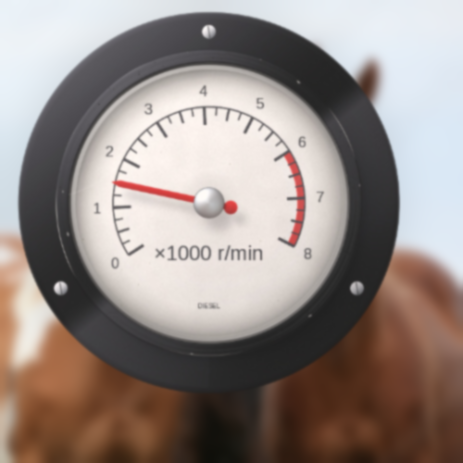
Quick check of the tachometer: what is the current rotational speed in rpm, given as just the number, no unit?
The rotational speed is 1500
